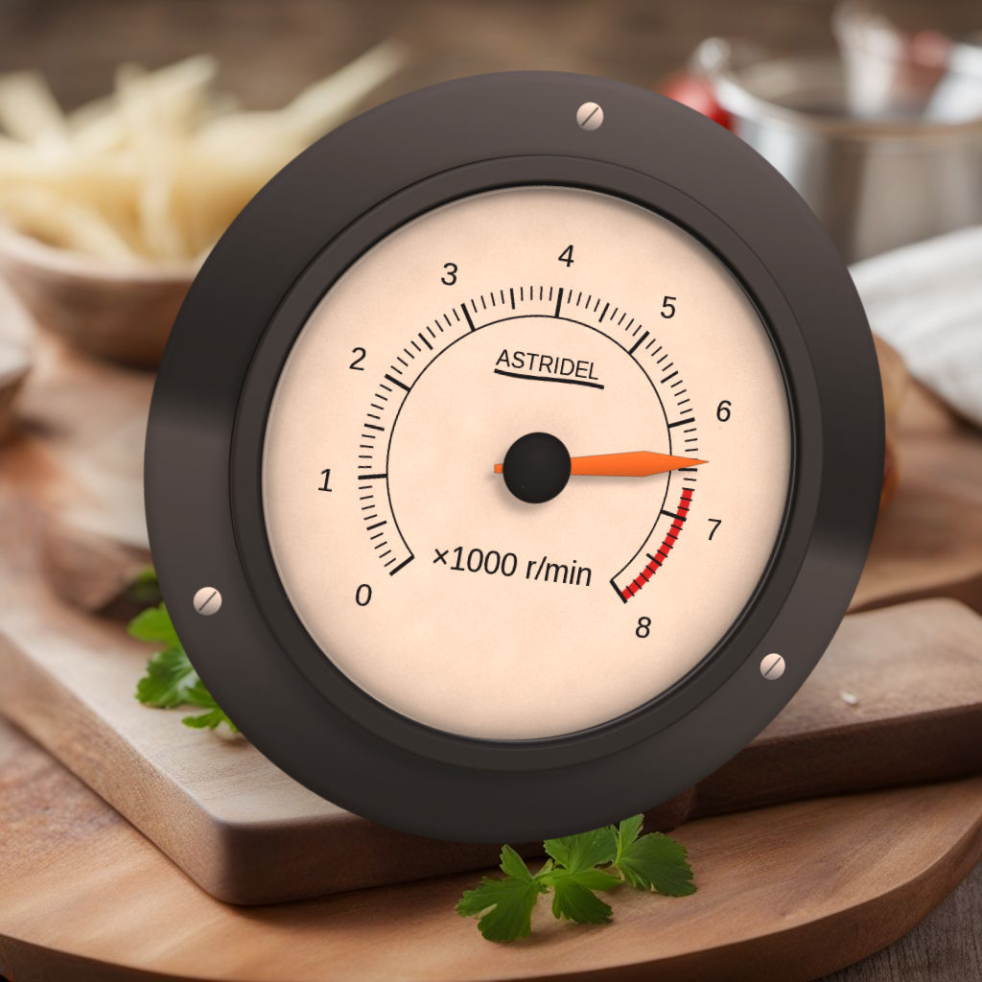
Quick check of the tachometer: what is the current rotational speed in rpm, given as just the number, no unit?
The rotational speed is 6400
